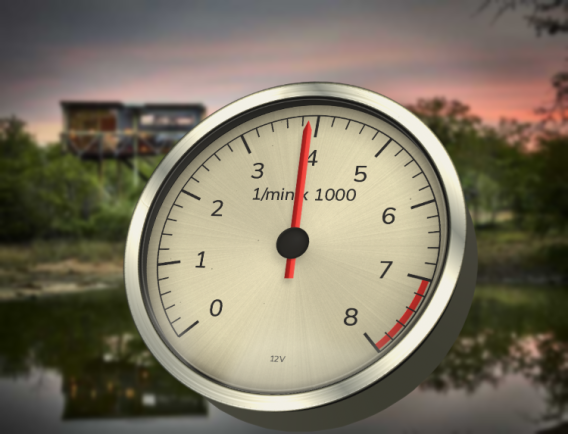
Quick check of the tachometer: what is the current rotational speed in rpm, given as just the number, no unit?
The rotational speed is 3900
